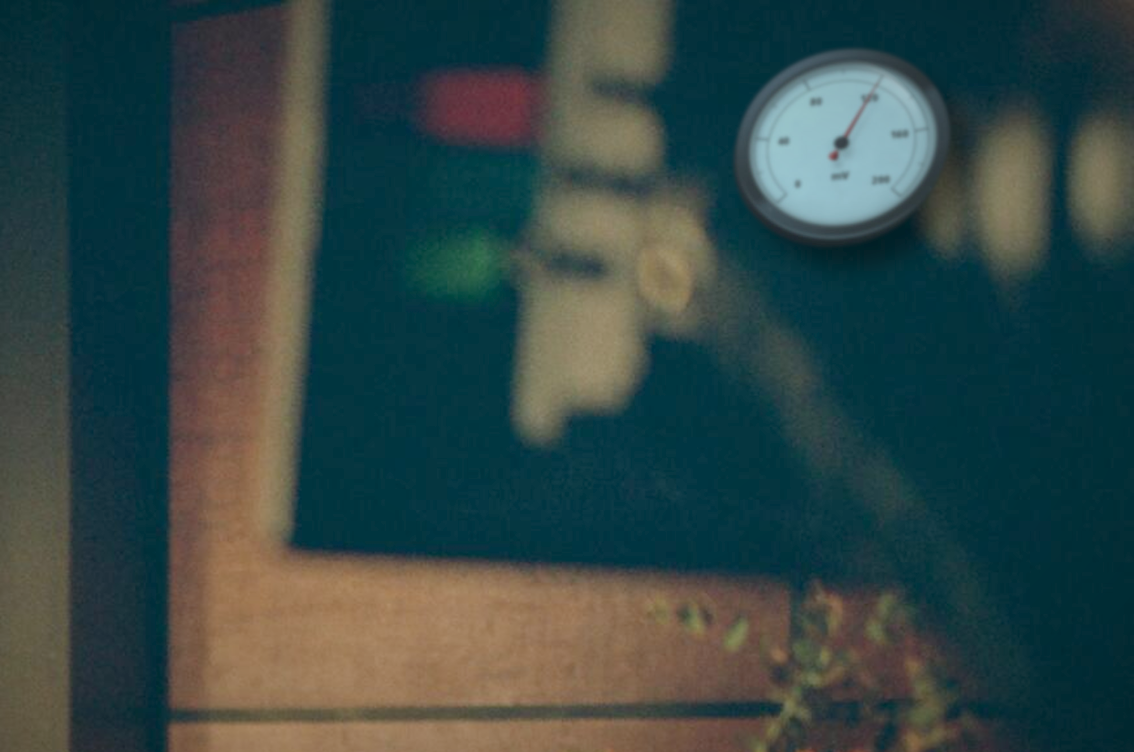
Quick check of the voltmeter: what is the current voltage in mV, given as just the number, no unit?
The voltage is 120
